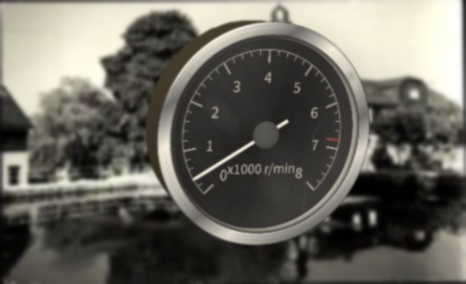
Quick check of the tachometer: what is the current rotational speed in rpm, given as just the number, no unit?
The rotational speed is 400
